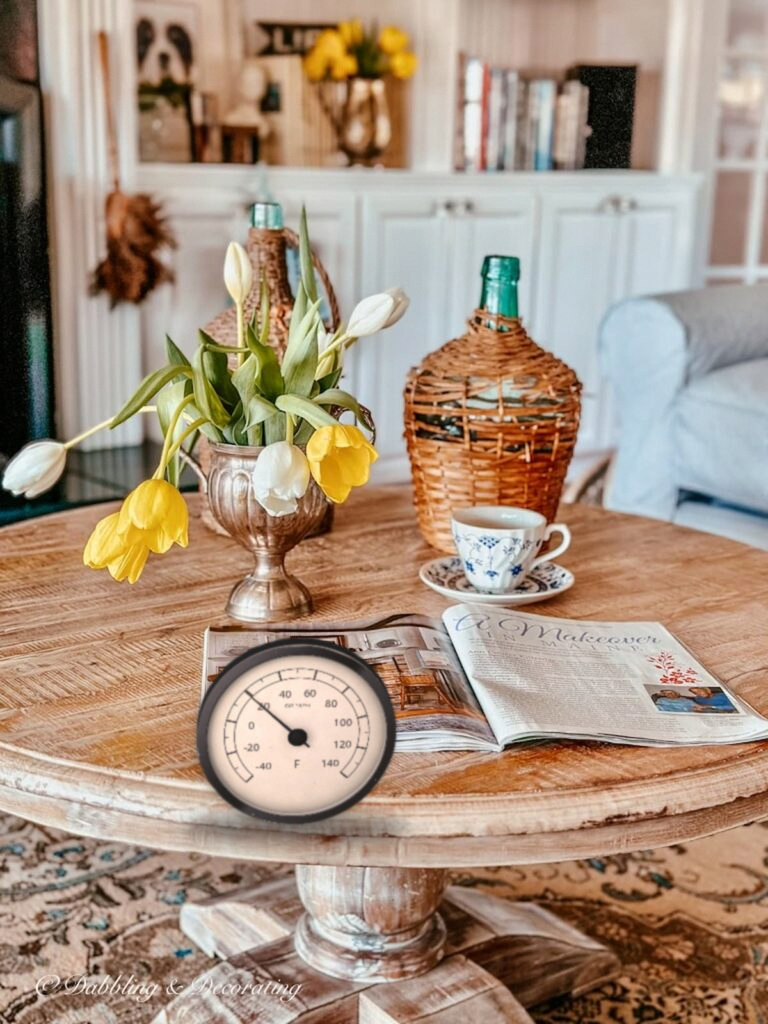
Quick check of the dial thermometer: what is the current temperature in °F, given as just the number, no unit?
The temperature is 20
